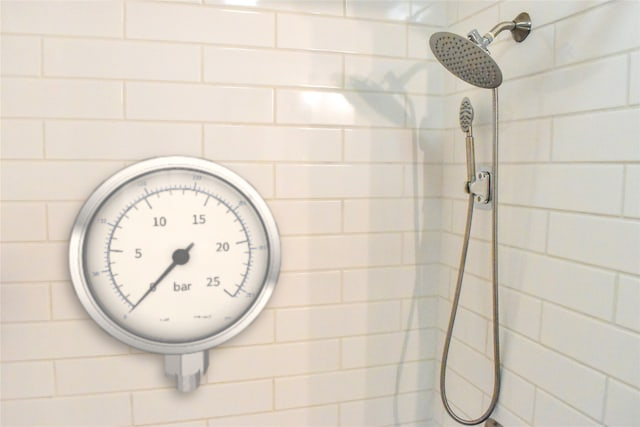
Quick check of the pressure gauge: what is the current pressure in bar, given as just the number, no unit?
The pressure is 0
